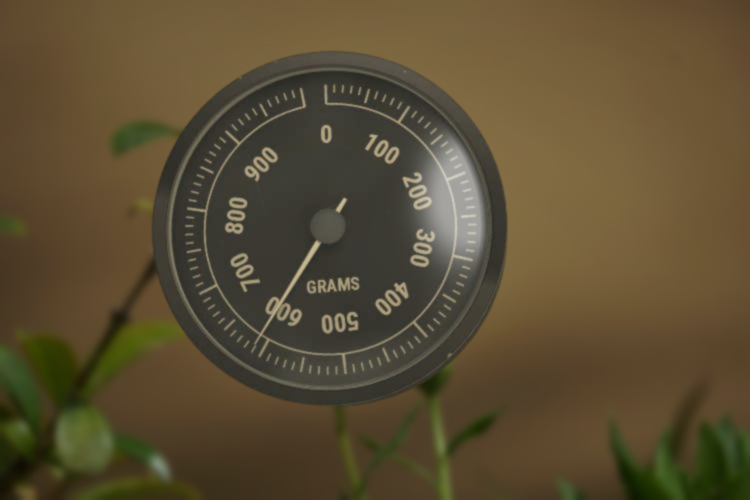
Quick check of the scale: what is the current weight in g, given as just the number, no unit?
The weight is 610
